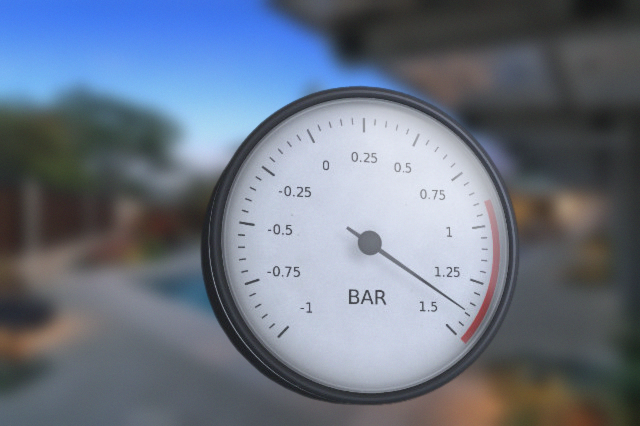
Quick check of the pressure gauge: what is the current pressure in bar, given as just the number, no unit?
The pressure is 1.4
